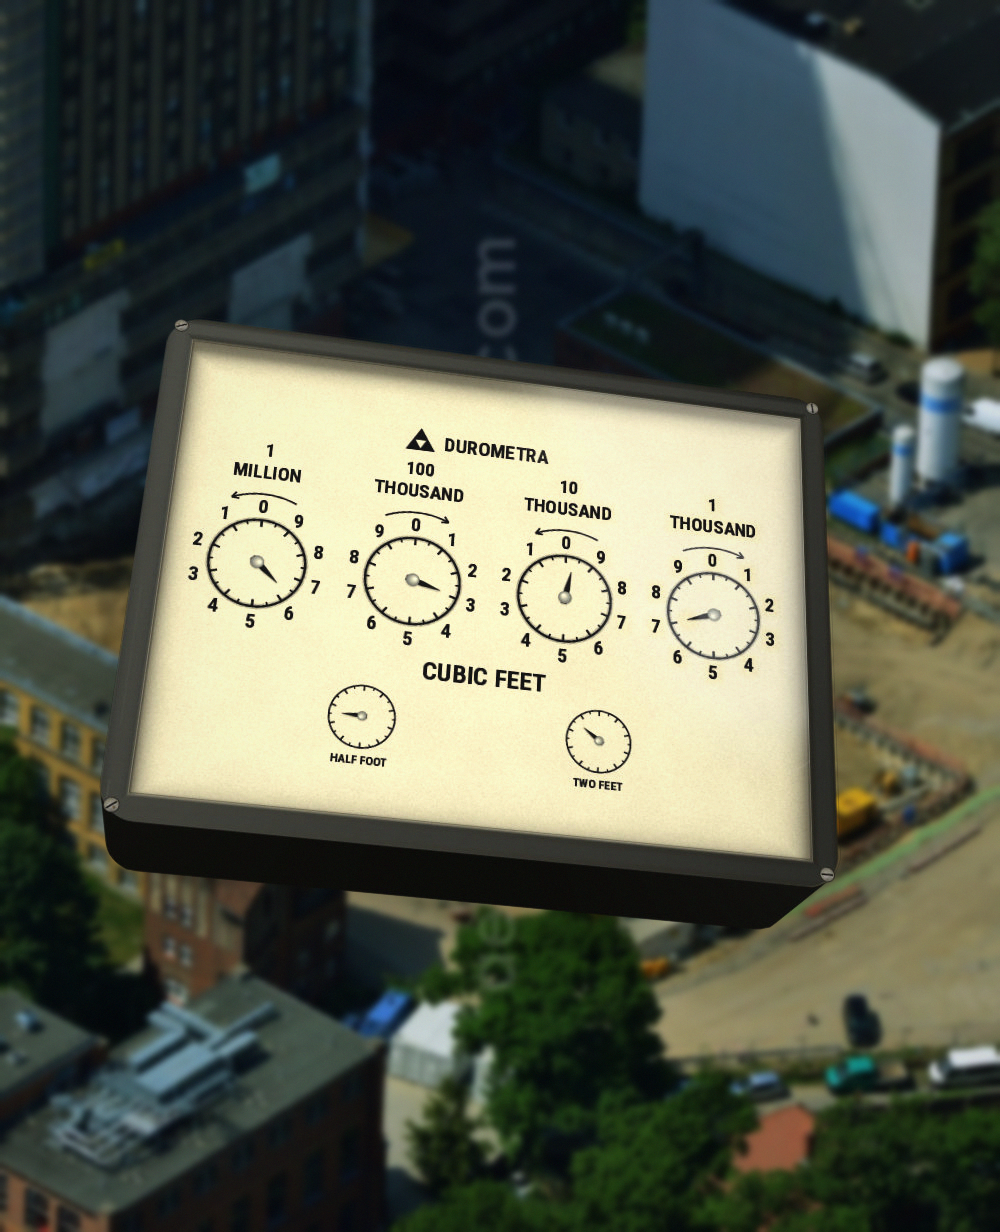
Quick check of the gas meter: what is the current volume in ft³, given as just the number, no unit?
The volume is 629700
